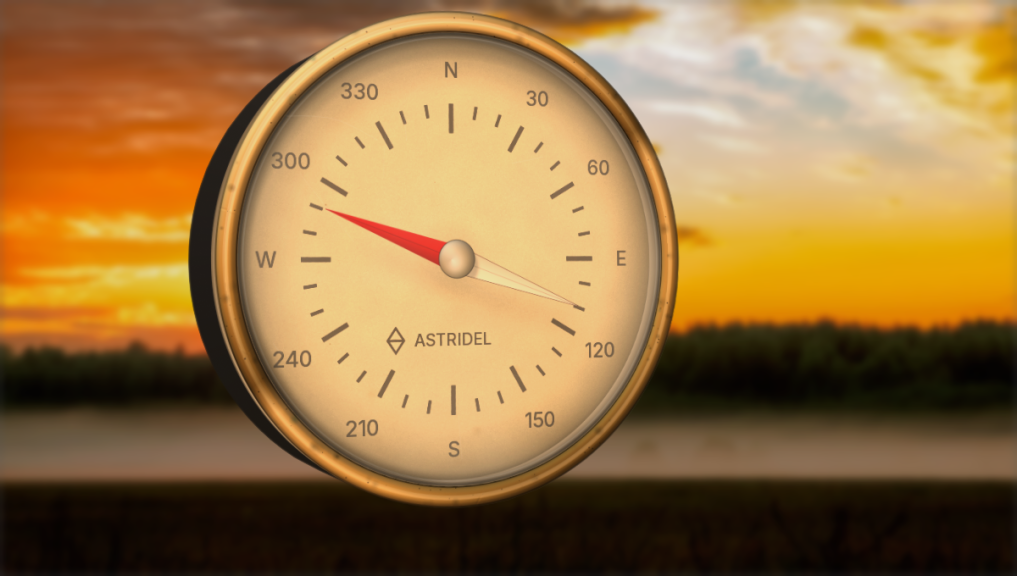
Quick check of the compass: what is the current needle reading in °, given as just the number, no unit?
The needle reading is 290
